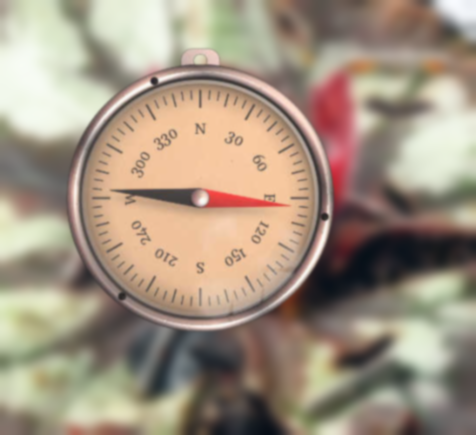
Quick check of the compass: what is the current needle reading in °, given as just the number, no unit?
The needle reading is 95
